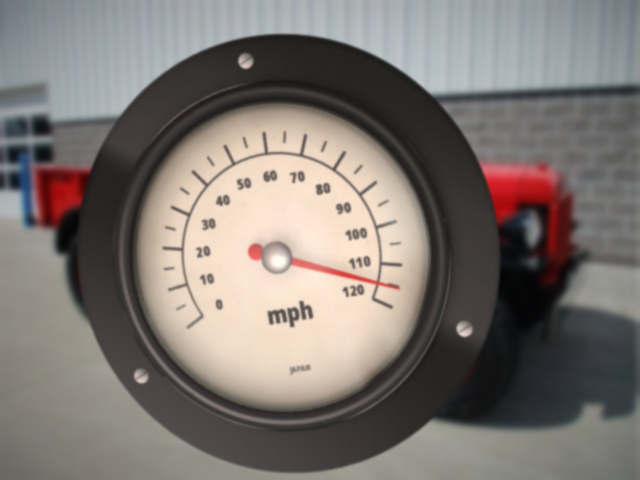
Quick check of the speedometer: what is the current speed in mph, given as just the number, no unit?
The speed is 115
